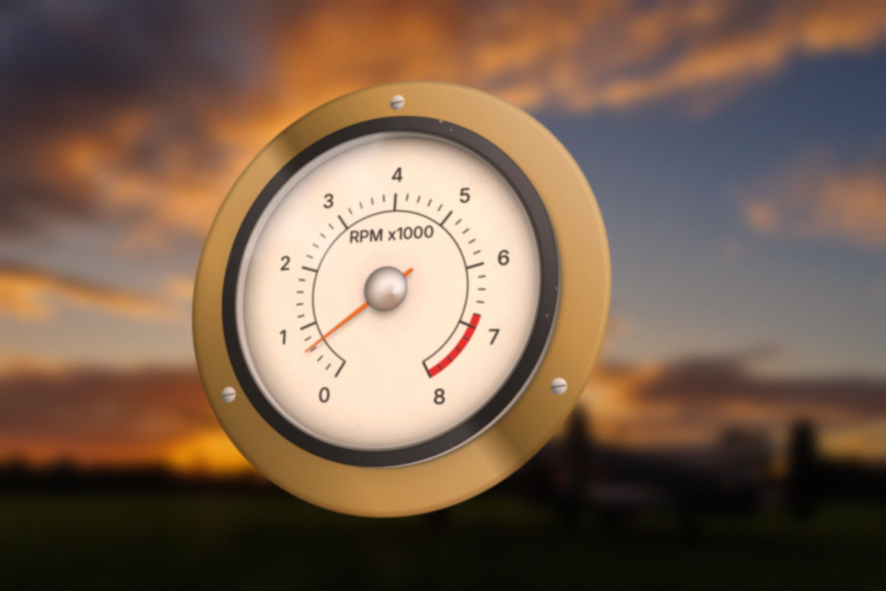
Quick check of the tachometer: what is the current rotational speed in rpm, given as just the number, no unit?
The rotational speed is 600
